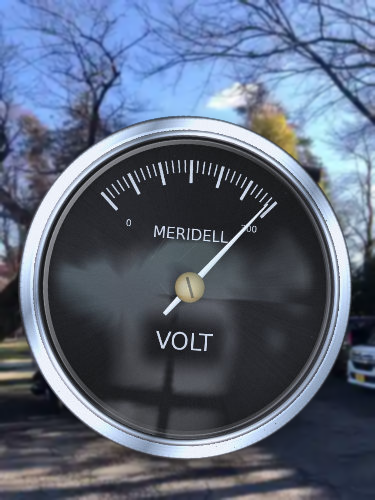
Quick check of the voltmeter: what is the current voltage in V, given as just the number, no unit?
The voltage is 290
